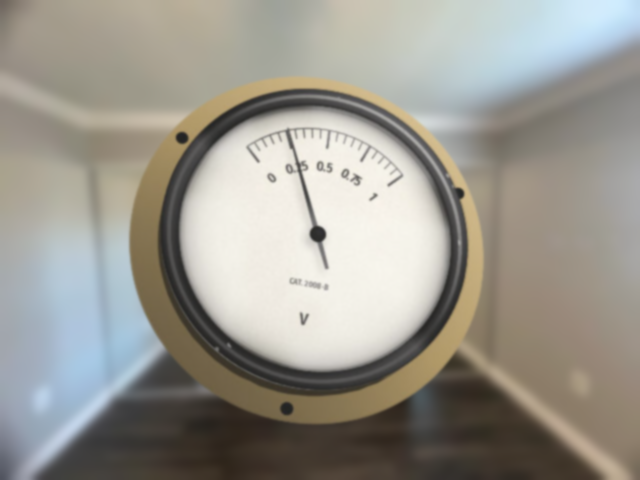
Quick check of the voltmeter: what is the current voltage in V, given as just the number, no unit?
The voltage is 0.25
